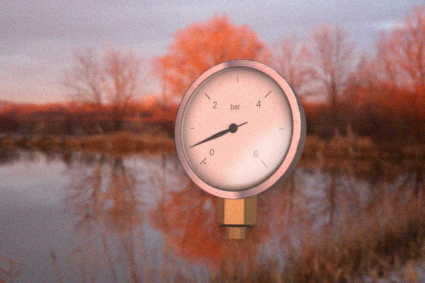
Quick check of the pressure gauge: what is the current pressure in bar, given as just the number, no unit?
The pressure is 0.5
